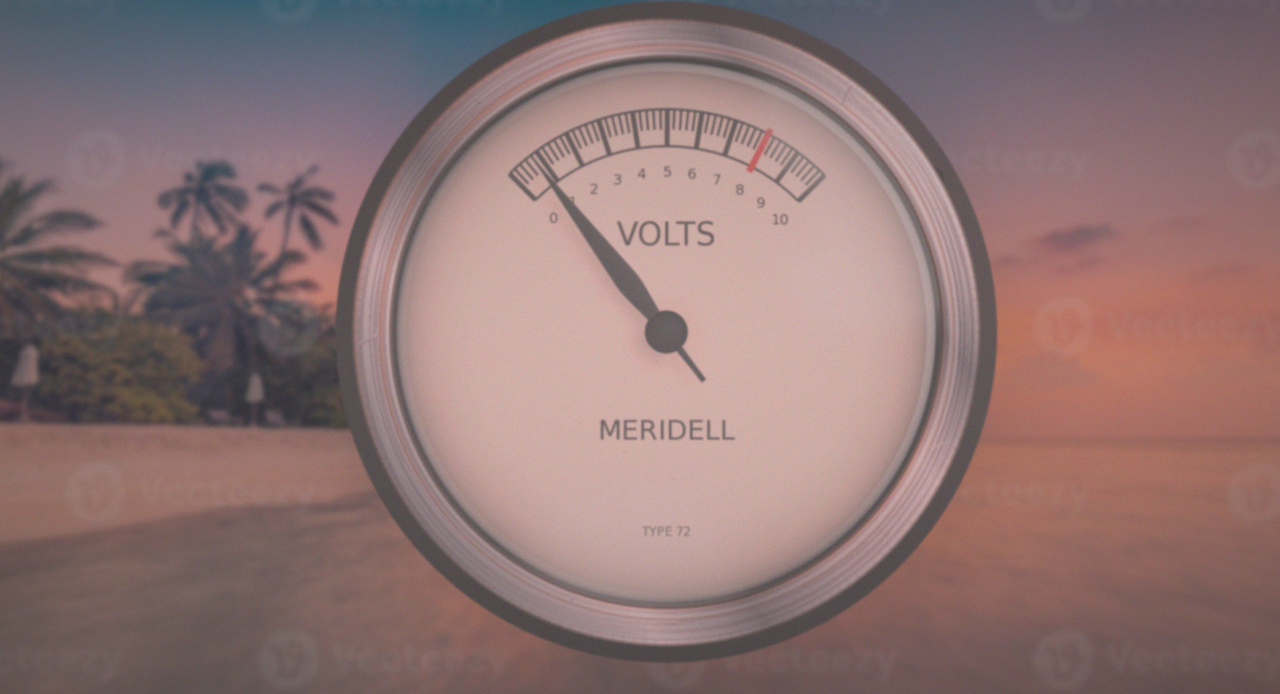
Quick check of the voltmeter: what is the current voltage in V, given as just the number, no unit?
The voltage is 0.8
